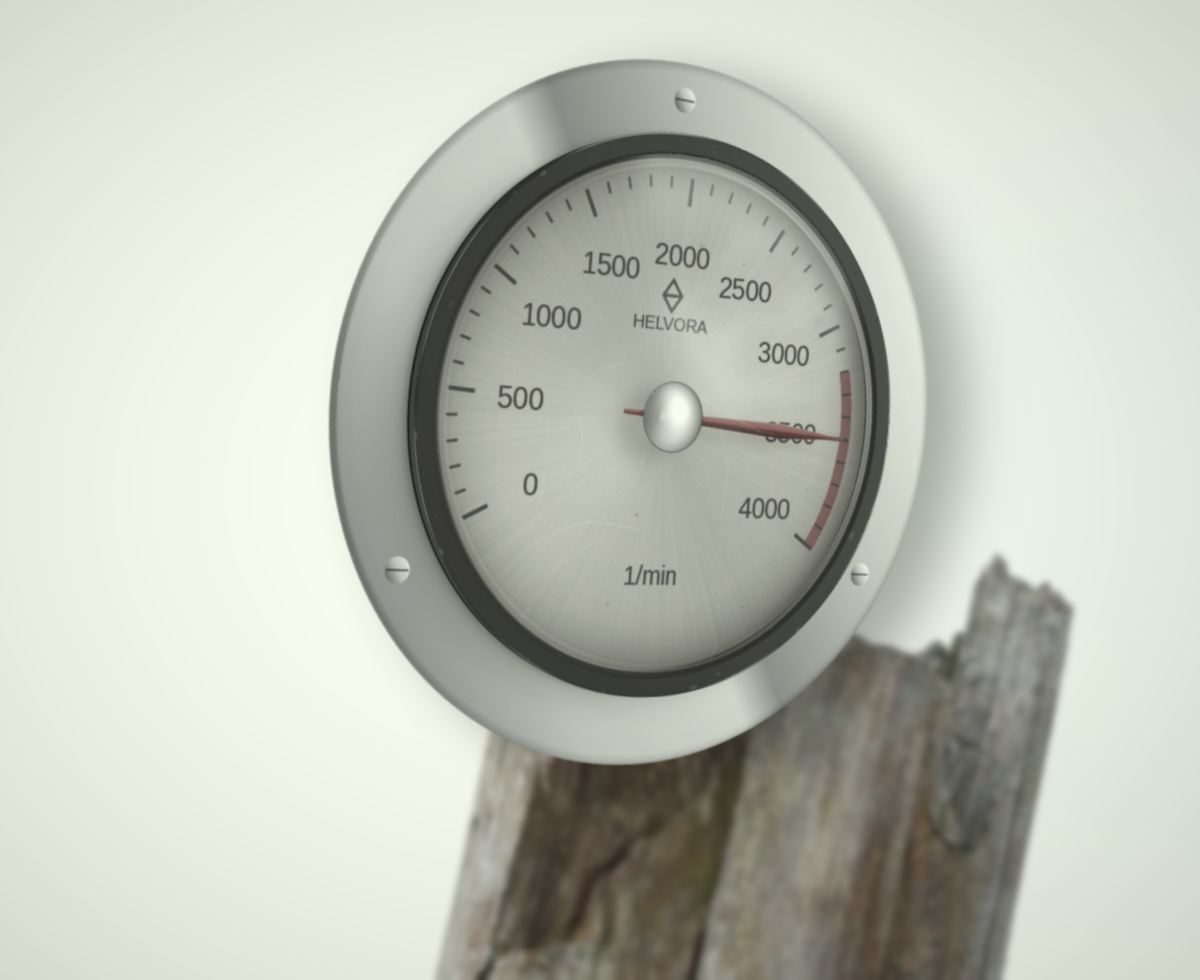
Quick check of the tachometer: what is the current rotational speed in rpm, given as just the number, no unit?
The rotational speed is 3500
